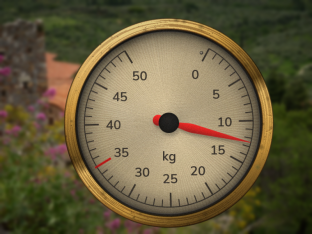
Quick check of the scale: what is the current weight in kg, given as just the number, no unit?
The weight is 12.5
